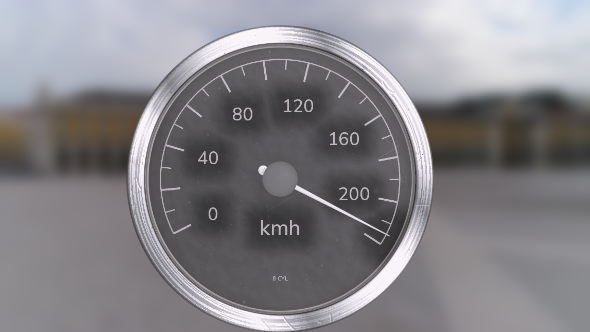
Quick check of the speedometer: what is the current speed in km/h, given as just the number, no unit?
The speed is 215
